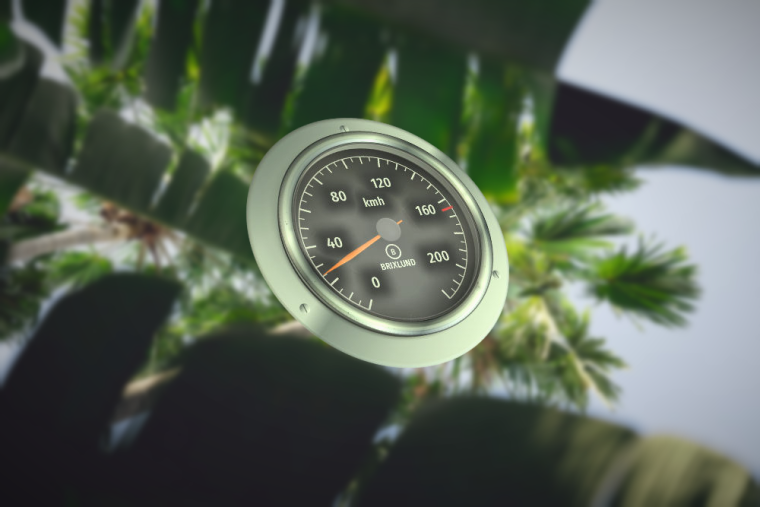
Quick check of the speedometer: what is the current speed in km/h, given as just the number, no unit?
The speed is 25
